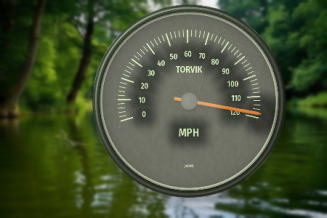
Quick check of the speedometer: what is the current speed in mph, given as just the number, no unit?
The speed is 118
